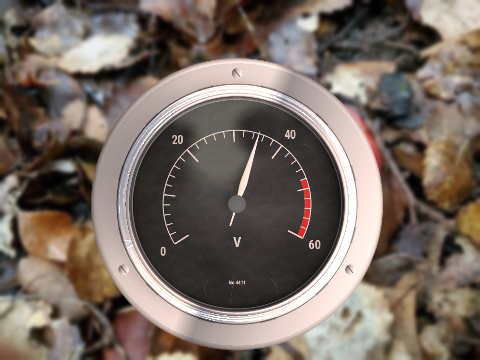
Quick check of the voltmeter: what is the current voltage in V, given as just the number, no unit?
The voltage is 35
